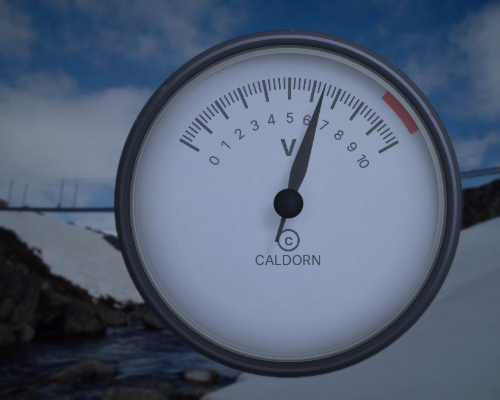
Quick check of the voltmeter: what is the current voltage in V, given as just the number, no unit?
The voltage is 6.4
